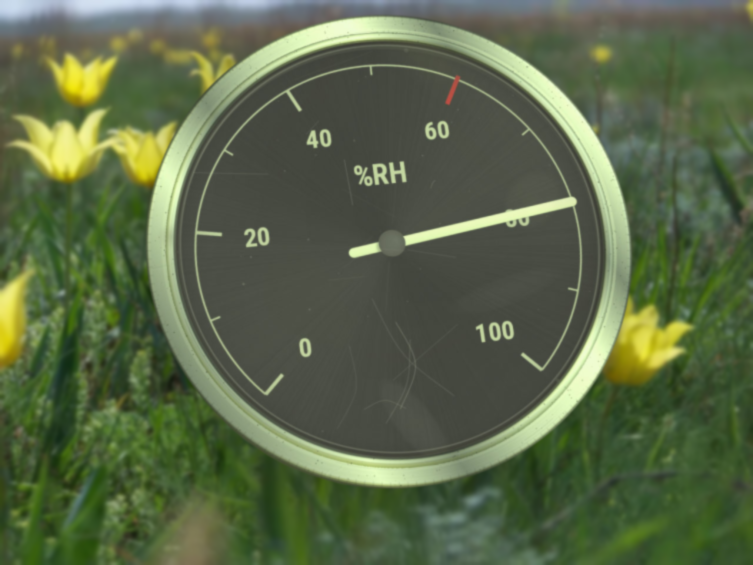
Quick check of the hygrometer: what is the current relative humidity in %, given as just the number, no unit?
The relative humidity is 80
